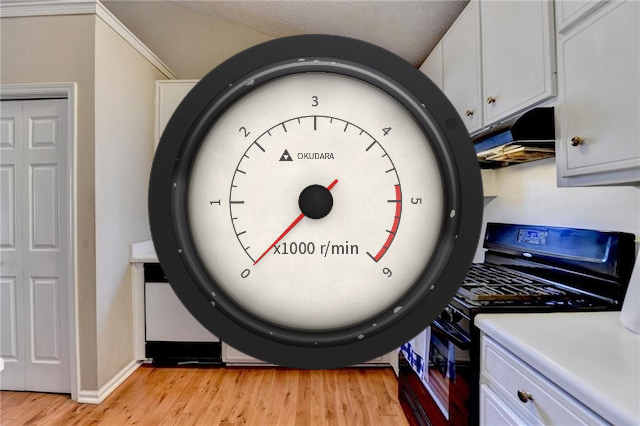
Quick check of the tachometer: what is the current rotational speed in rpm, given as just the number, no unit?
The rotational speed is 0
